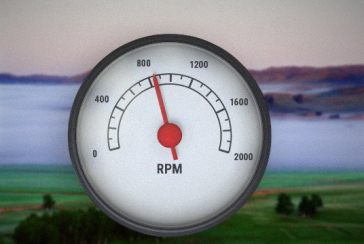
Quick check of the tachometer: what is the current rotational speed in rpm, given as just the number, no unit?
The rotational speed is 850
